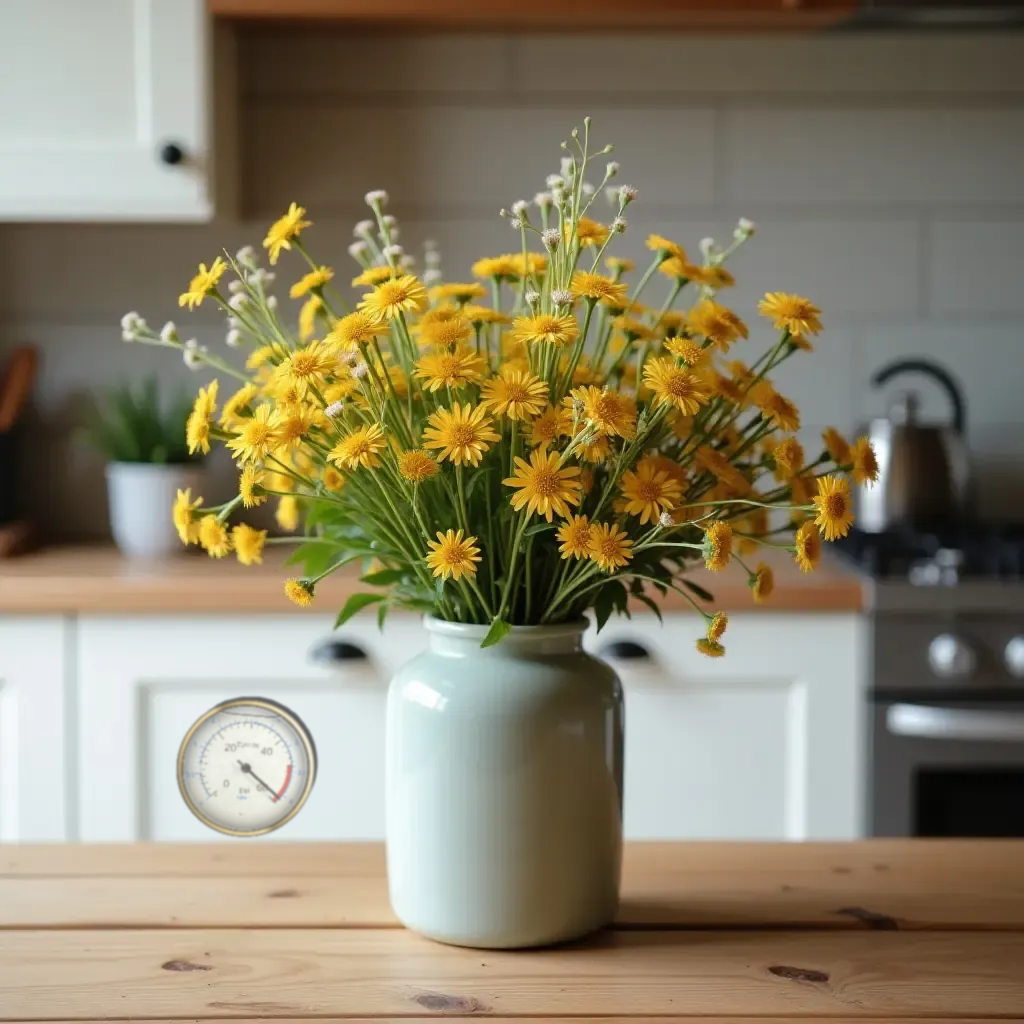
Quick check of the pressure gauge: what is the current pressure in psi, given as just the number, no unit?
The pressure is 58
